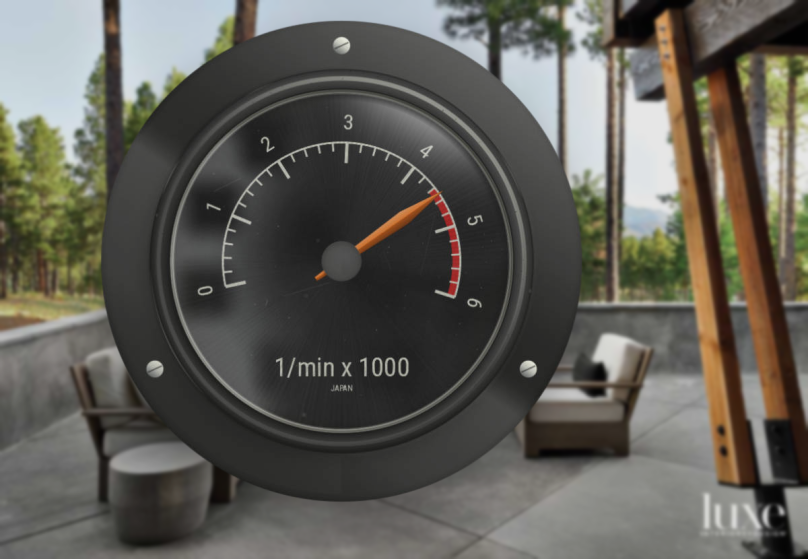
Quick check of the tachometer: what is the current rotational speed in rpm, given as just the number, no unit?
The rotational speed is 4500
